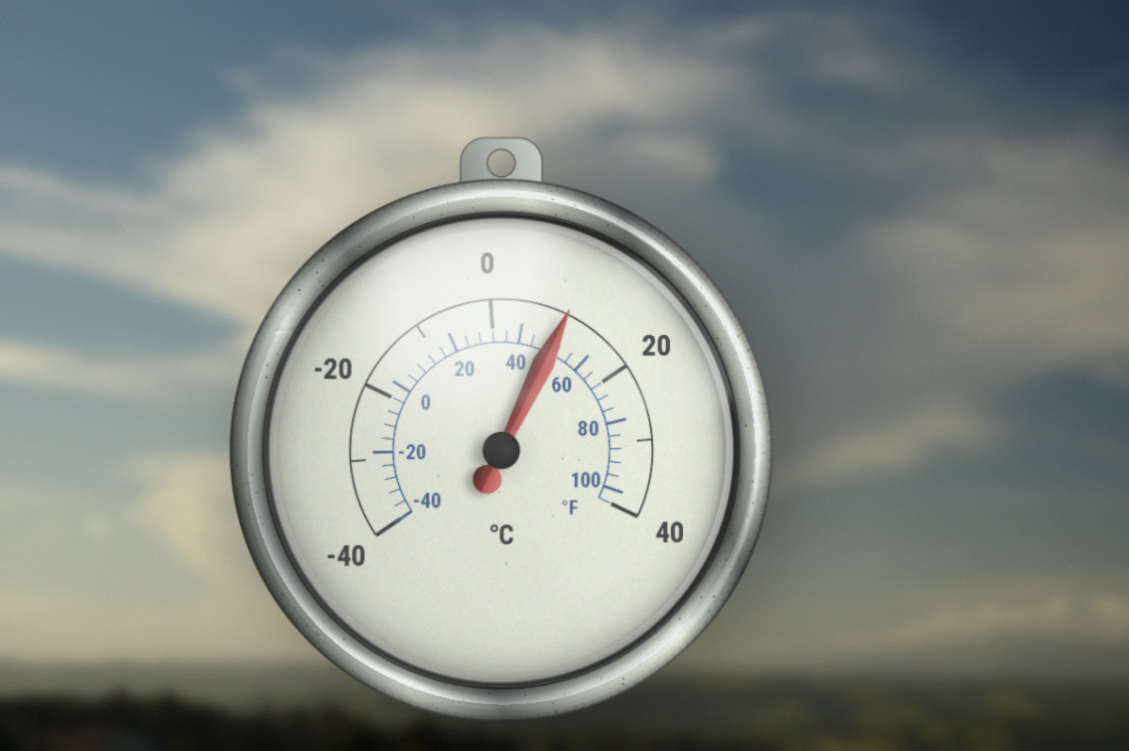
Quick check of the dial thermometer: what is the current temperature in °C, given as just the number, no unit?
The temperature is 10
